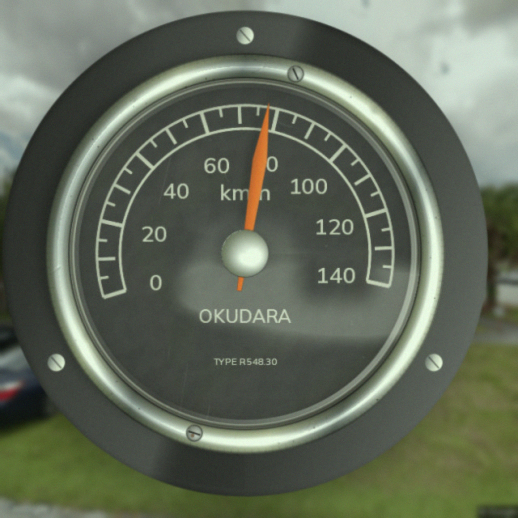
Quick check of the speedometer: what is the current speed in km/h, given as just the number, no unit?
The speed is 77.5
